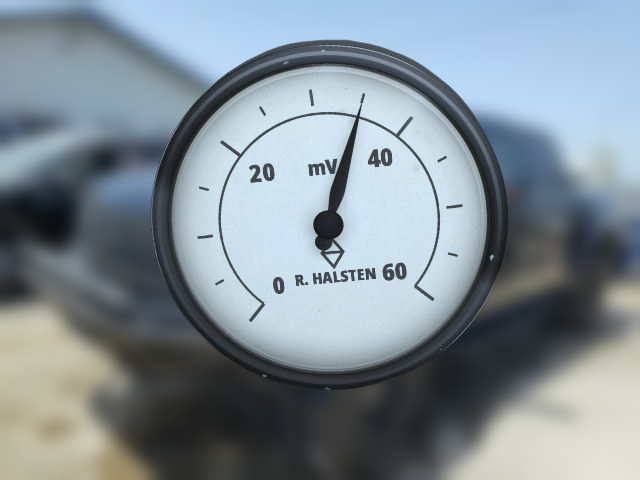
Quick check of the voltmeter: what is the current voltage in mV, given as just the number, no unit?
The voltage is 35
